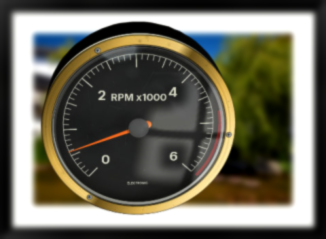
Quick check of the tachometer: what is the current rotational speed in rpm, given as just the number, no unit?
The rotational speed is 600
